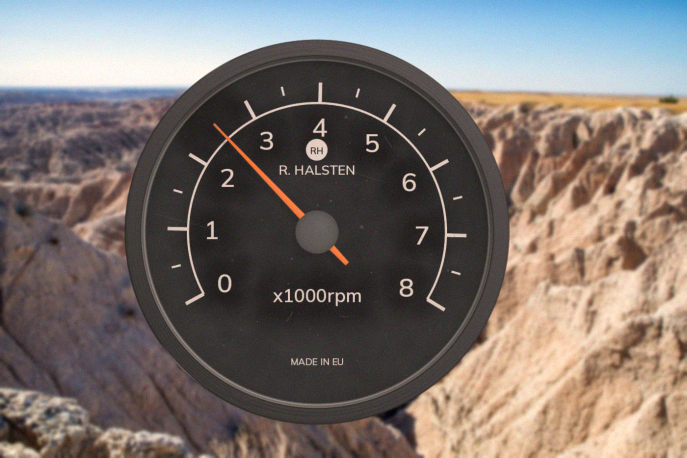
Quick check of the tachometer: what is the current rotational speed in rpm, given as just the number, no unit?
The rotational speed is 2500
